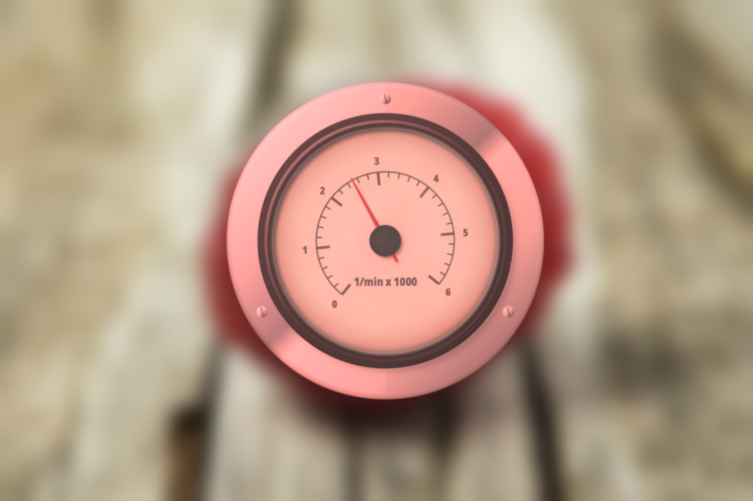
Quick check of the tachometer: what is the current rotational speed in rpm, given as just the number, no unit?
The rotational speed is 2500
